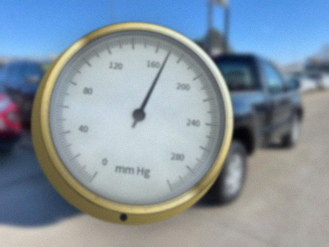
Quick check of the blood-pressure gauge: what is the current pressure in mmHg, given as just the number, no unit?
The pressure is 170
